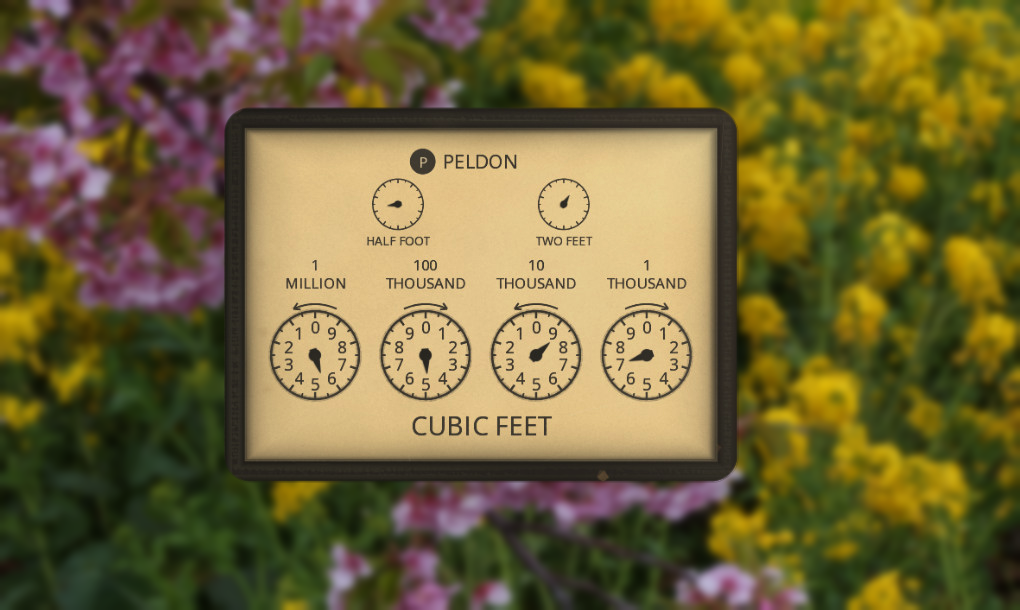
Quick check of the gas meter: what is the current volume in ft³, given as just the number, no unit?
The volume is 548700
